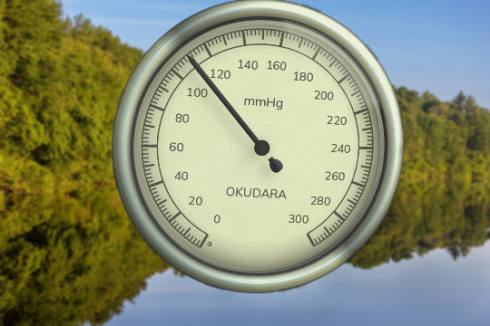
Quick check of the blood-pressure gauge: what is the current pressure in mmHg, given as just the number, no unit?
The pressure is 110
